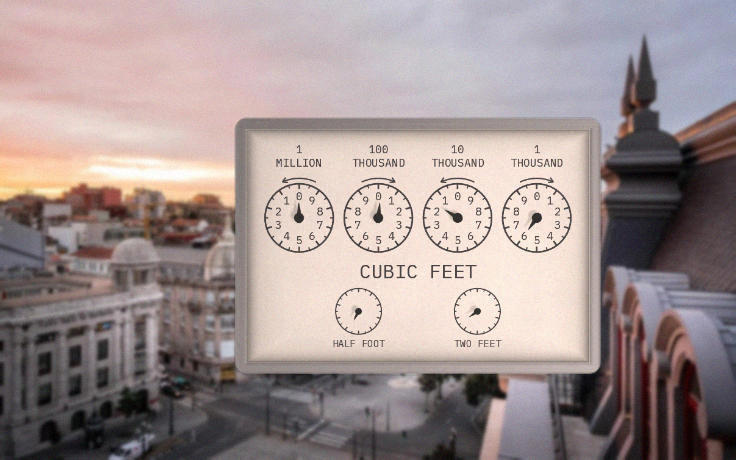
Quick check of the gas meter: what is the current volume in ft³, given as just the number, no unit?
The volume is 1600
